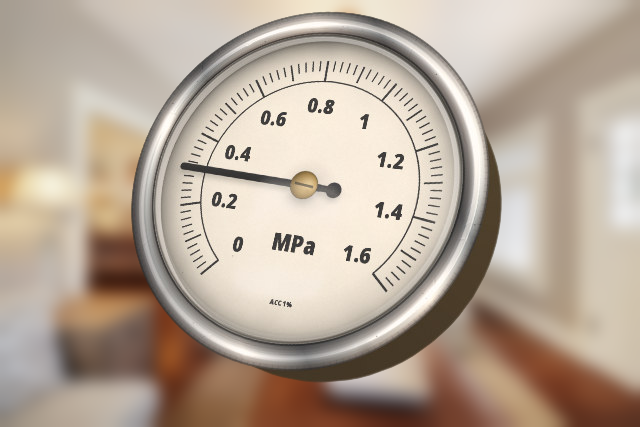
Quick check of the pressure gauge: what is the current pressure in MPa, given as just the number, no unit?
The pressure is 0.3
